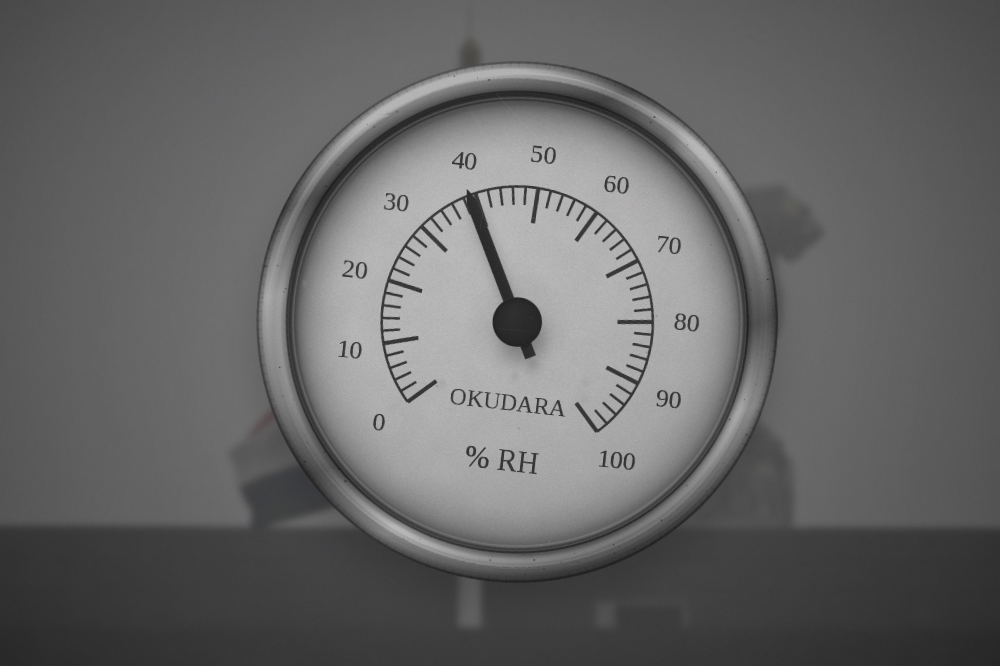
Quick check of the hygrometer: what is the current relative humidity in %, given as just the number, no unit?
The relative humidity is 39
